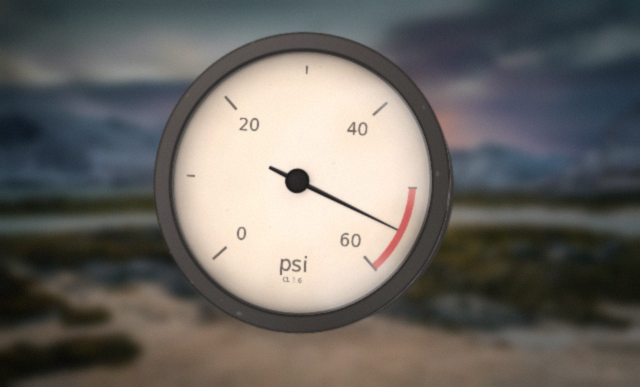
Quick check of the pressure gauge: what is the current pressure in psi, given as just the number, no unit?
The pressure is 55
